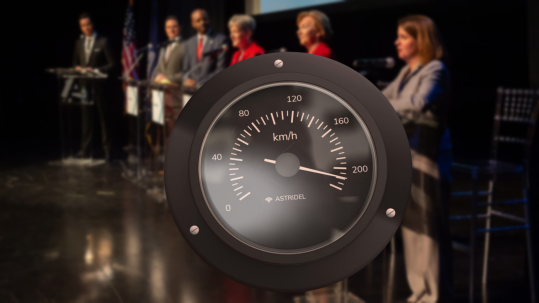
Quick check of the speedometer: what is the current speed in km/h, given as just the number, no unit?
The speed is 210
